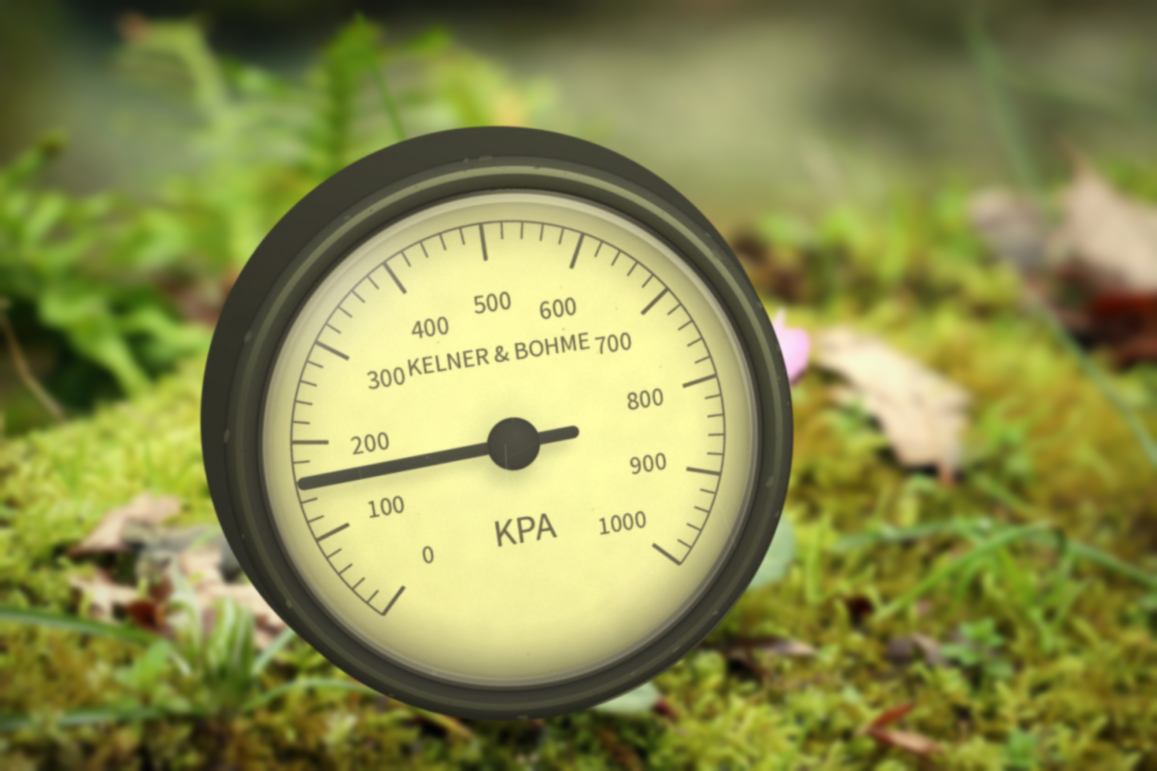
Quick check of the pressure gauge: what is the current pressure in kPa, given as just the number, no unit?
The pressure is 160
